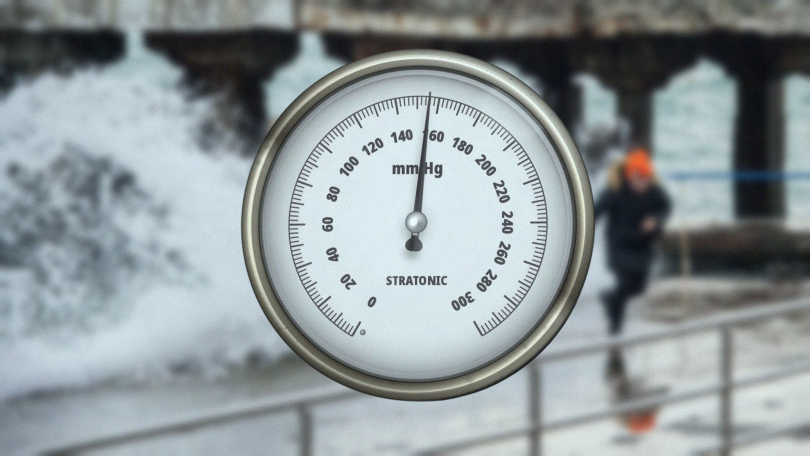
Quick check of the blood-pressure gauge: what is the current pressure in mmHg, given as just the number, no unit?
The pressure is 156
